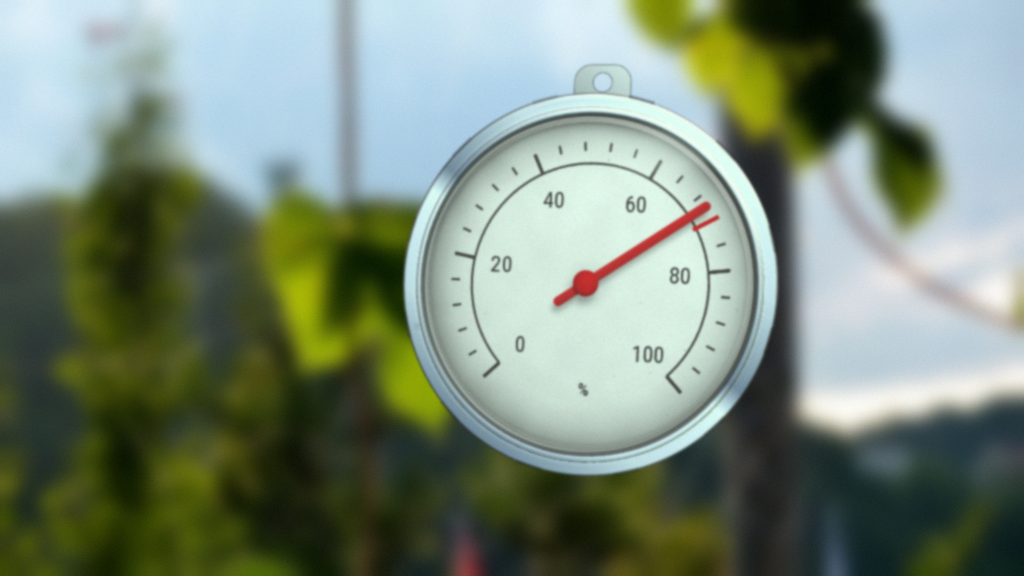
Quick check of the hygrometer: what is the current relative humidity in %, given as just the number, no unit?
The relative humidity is 70
